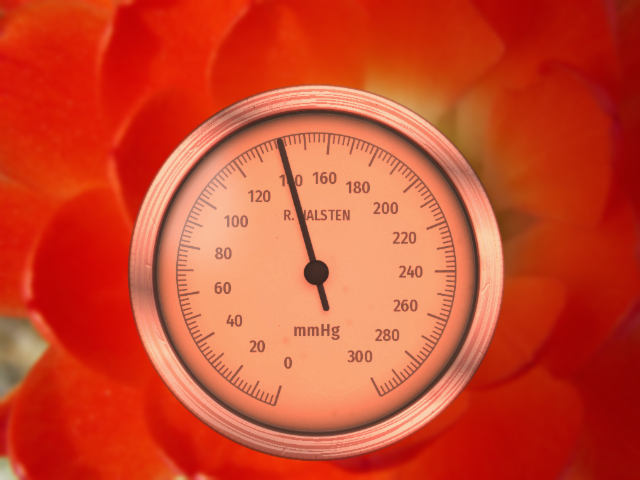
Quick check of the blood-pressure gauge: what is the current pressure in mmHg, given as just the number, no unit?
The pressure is 140
